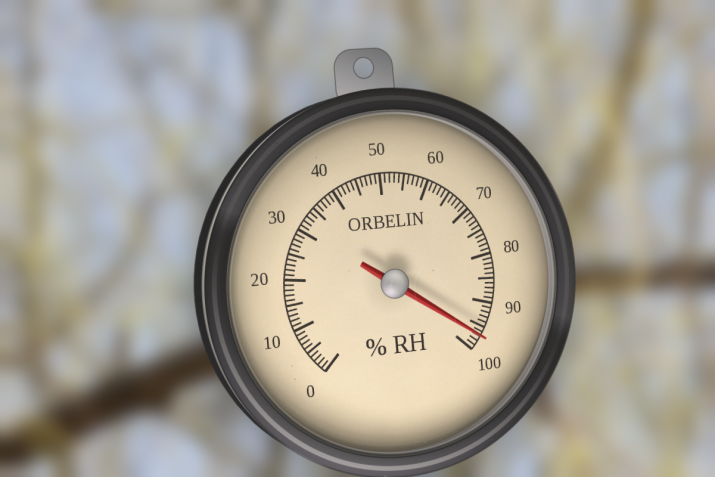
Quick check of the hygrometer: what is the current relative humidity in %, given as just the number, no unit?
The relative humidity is 97
